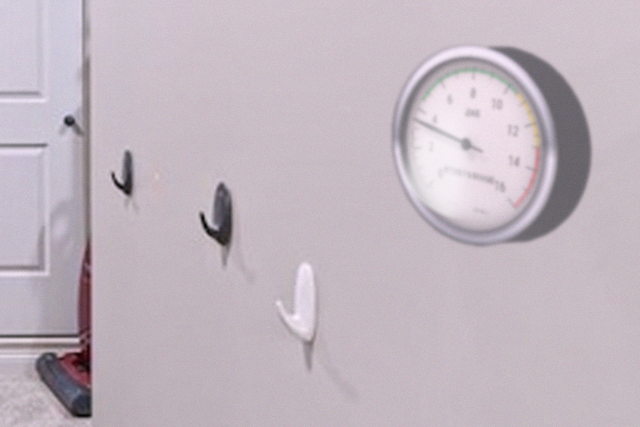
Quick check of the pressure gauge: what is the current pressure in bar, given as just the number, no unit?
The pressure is 3.5
